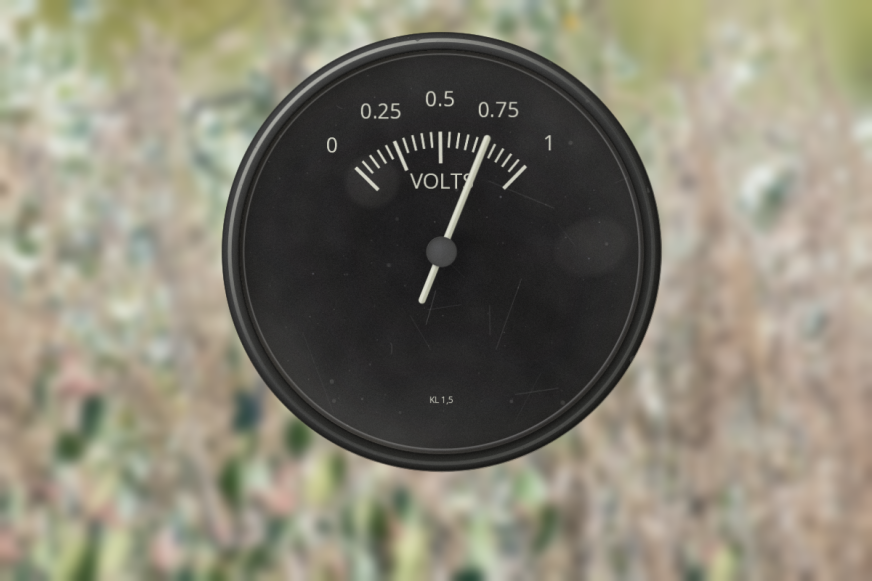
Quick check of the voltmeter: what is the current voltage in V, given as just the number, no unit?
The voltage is 0.75
